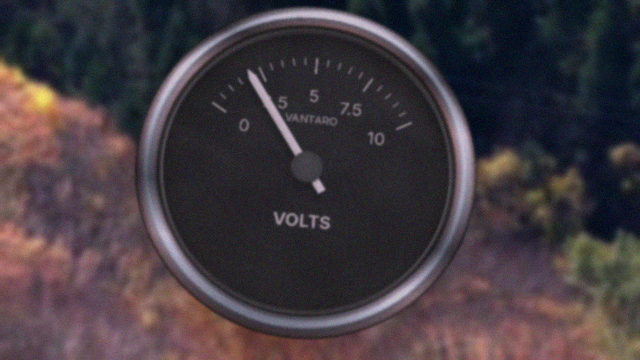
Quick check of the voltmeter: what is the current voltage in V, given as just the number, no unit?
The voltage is 2
